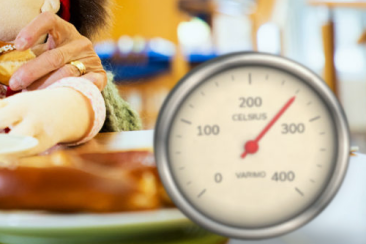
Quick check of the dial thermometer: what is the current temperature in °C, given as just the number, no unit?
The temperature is 260
